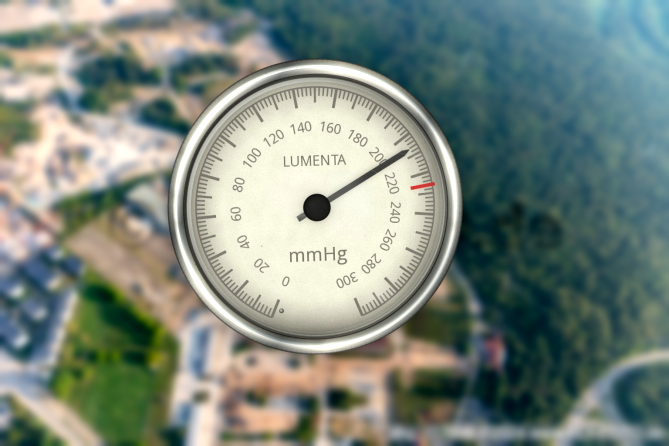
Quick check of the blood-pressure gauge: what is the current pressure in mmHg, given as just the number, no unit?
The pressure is 206
